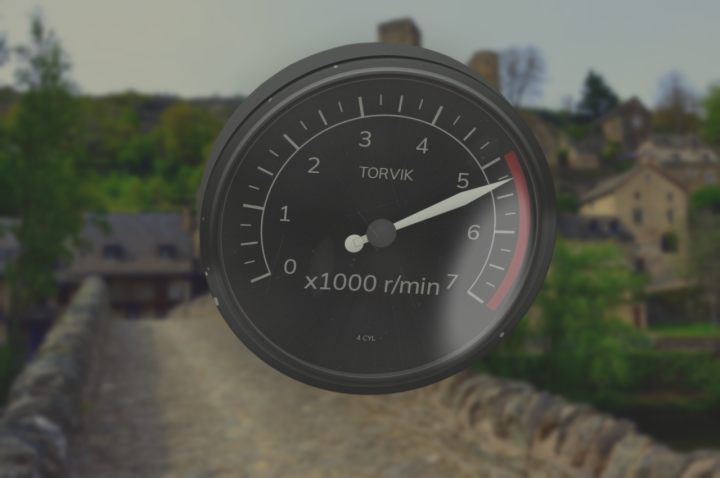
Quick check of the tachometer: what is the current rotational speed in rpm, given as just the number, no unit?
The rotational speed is 5250
